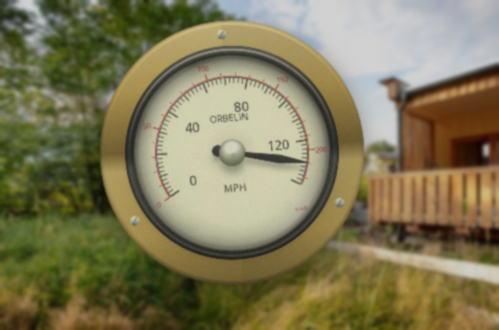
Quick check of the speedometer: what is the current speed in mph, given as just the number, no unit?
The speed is 130
